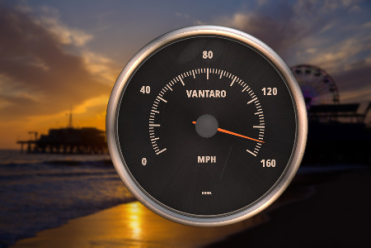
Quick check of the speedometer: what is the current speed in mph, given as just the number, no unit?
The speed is 150
